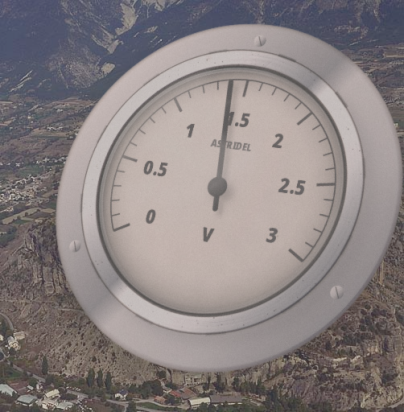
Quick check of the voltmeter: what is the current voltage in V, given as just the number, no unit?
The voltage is 1.4
